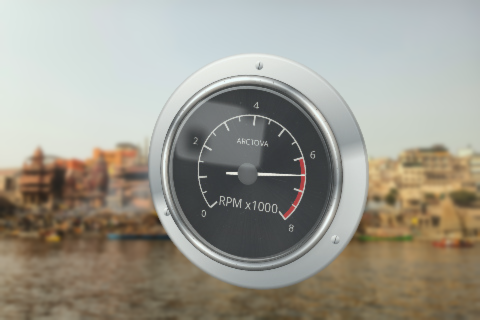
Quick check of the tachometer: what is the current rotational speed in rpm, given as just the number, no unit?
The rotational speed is 6500
